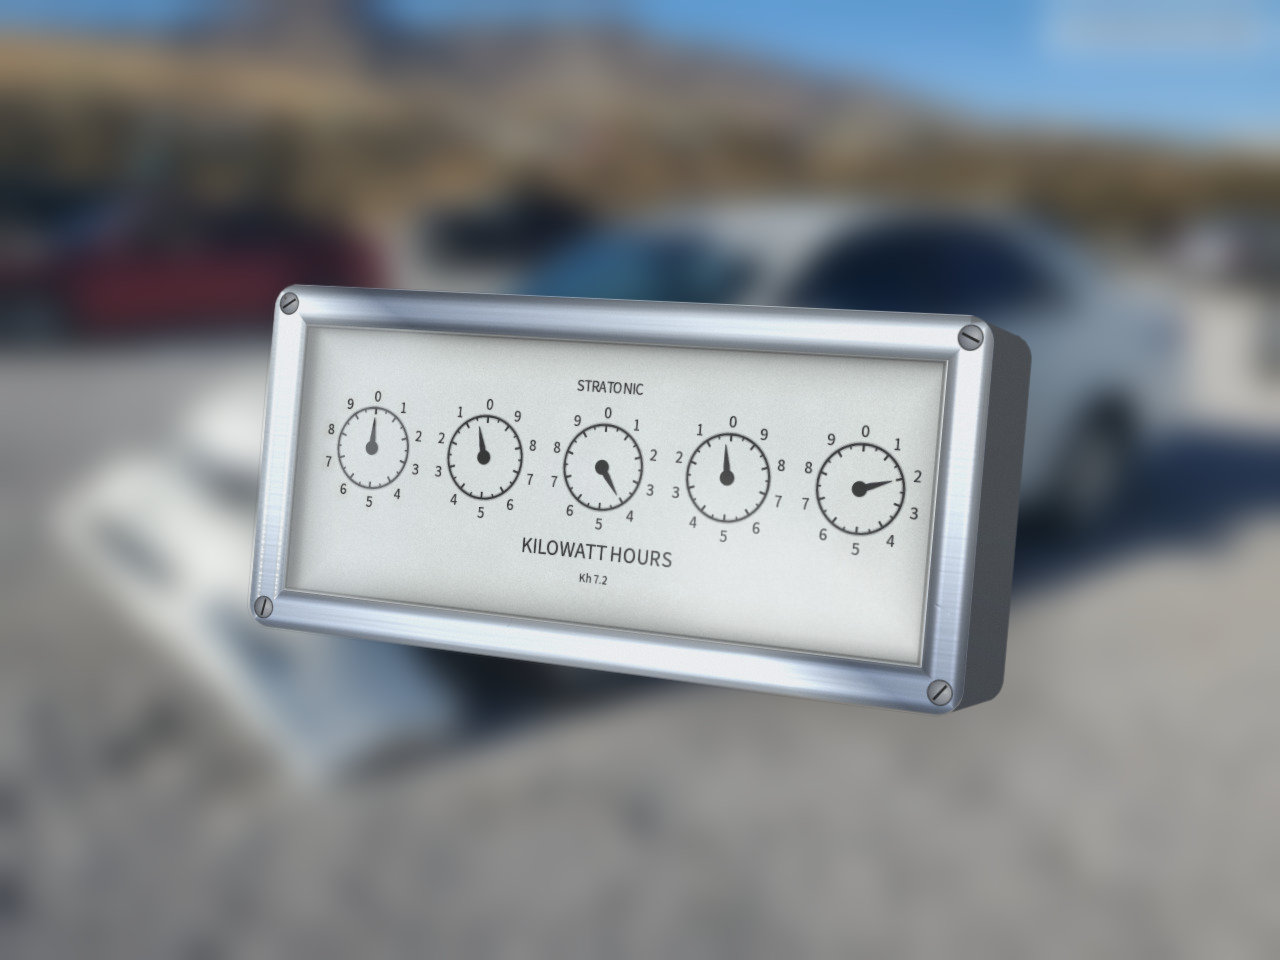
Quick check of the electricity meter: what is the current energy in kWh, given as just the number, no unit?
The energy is 402
